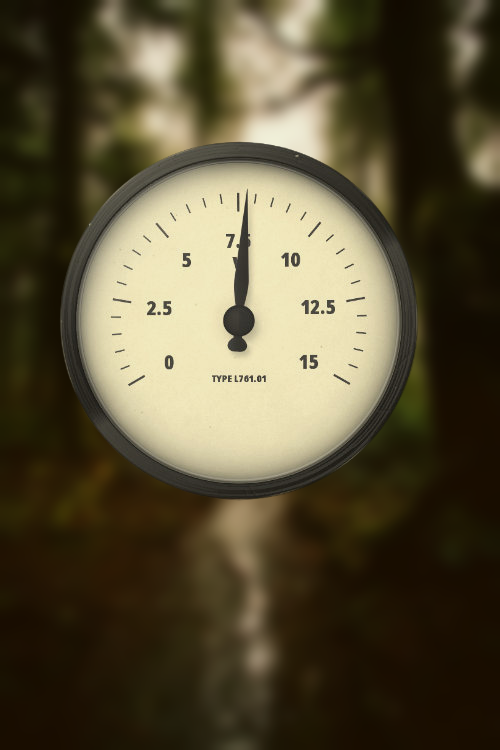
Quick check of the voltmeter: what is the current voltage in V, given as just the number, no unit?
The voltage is 7.75
